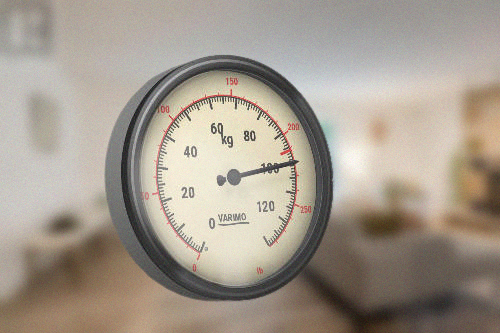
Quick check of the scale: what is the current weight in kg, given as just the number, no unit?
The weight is 100
